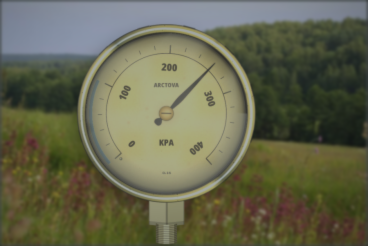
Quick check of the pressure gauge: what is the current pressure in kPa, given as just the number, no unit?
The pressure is 260
